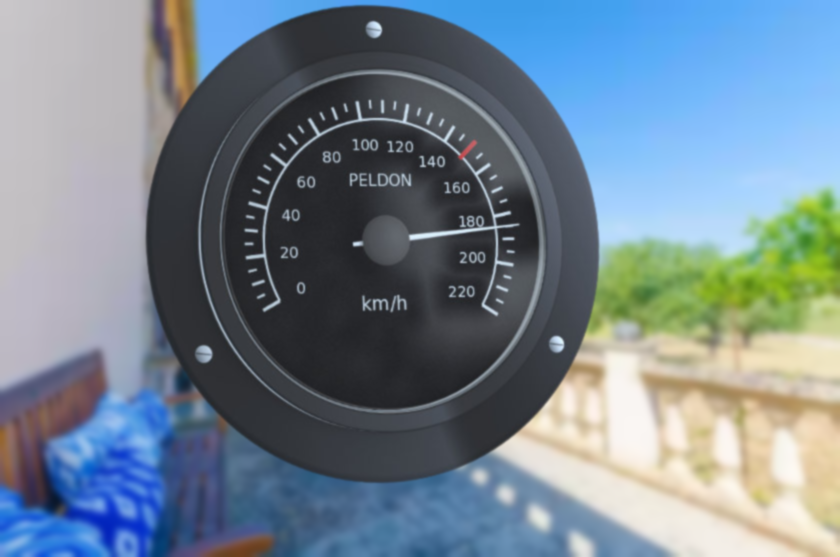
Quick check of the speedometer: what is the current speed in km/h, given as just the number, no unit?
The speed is 185
